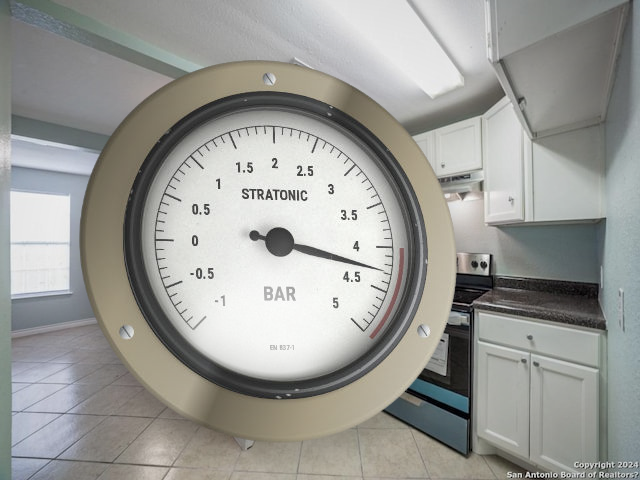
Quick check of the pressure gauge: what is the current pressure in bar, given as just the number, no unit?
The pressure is 4.3
